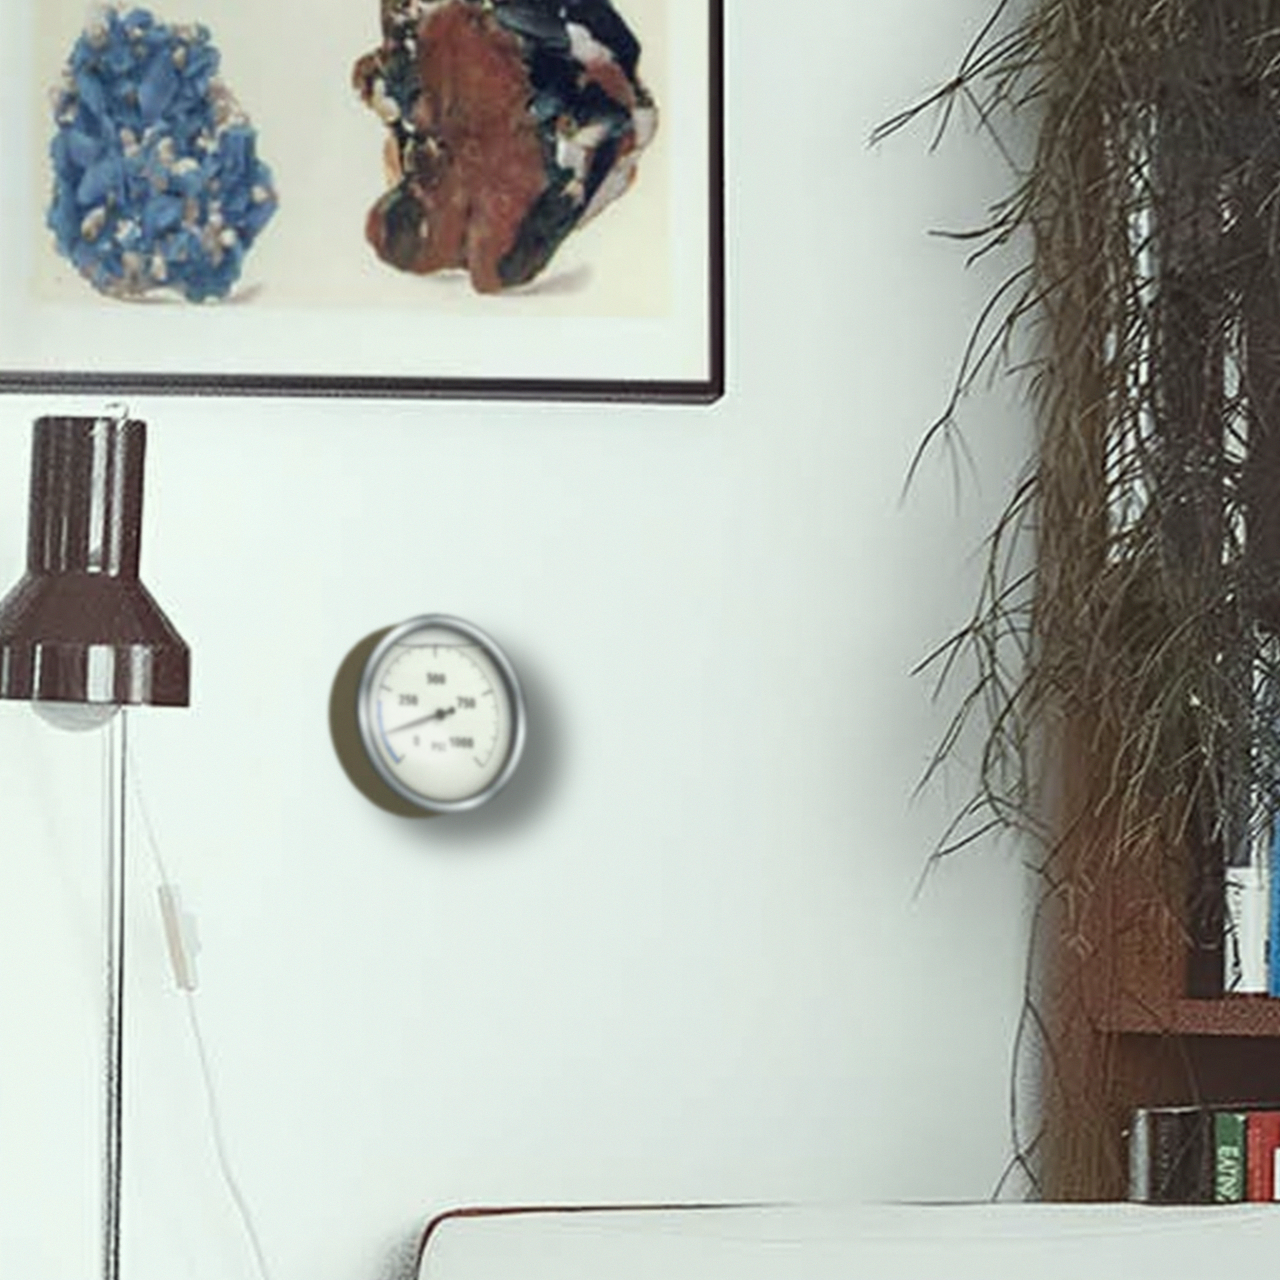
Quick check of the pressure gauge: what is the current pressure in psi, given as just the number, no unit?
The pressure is 100
